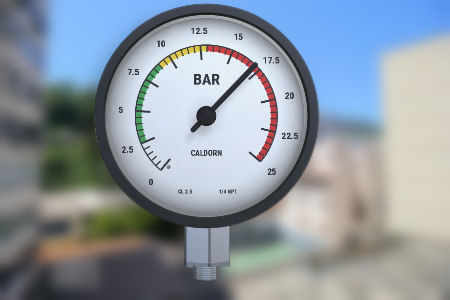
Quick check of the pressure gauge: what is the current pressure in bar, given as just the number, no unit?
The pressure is 17
